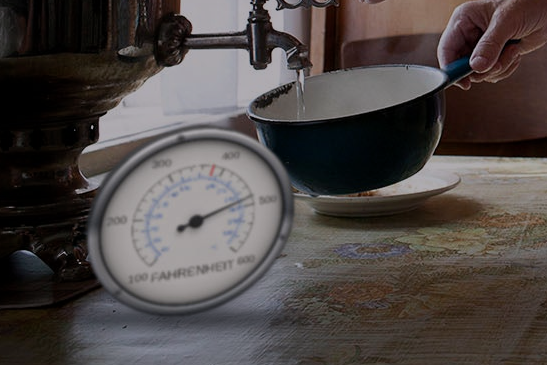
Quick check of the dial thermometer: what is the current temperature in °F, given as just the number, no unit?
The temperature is 480
